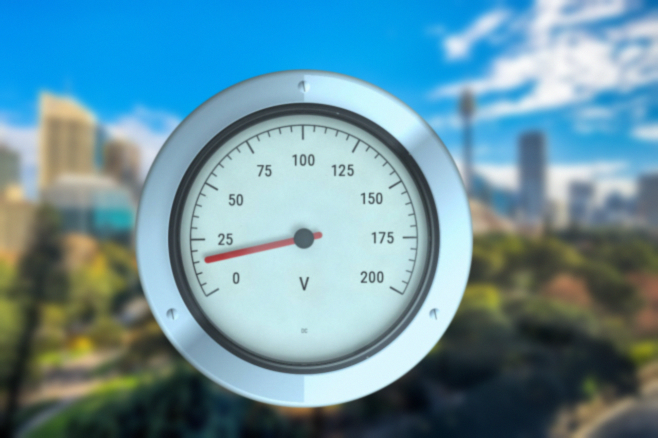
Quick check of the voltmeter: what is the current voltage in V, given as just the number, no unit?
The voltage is 15
